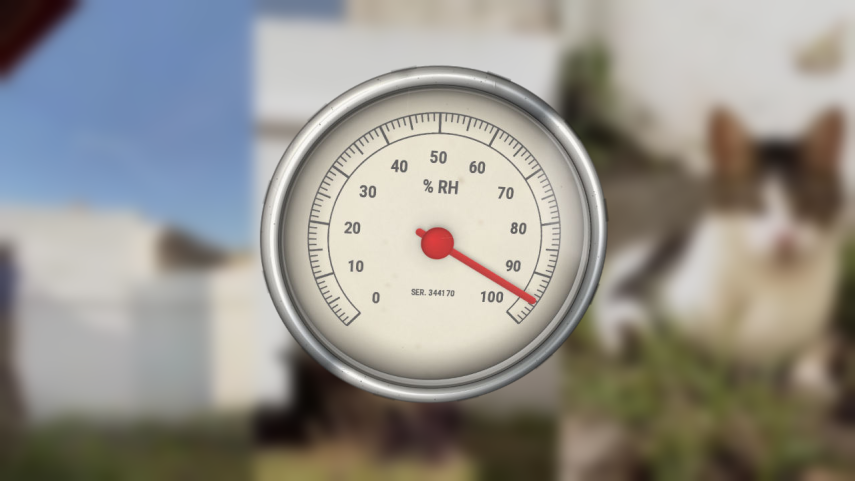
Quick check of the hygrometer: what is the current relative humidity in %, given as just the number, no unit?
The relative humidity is 95
